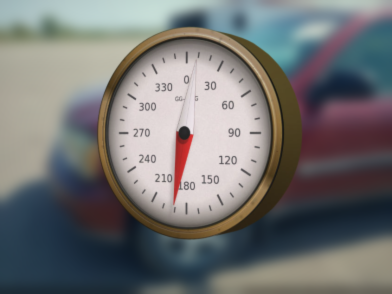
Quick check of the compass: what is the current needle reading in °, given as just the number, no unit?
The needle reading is 190
